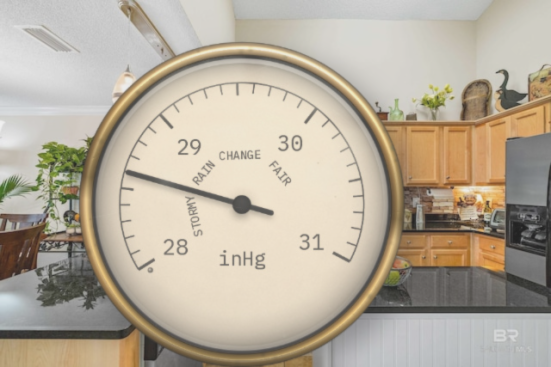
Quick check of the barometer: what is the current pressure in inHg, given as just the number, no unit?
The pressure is 28.6
